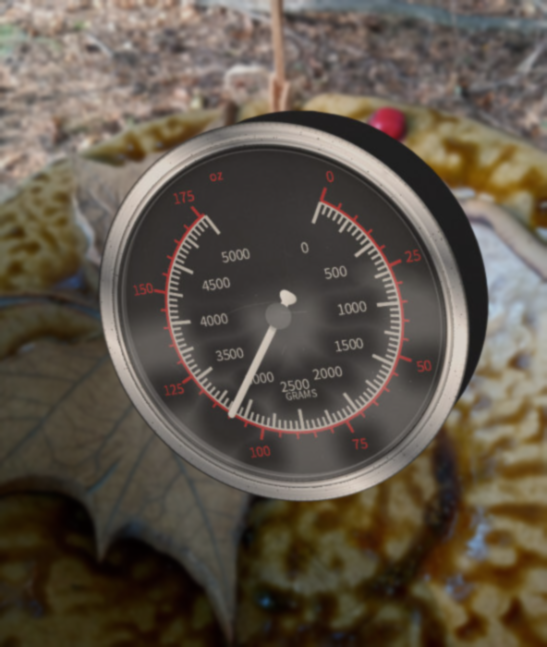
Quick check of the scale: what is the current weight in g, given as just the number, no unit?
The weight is 3100
